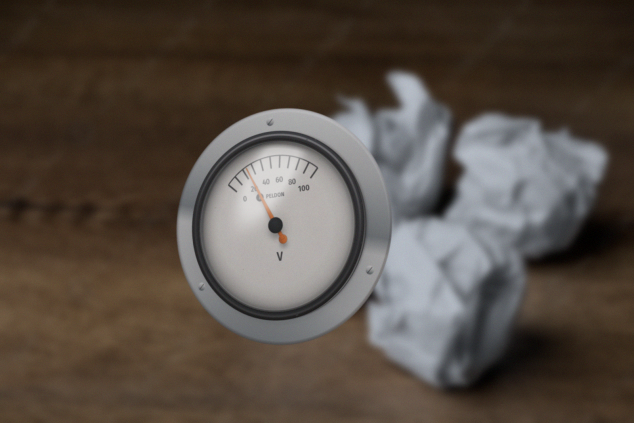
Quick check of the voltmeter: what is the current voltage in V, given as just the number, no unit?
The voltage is 25
